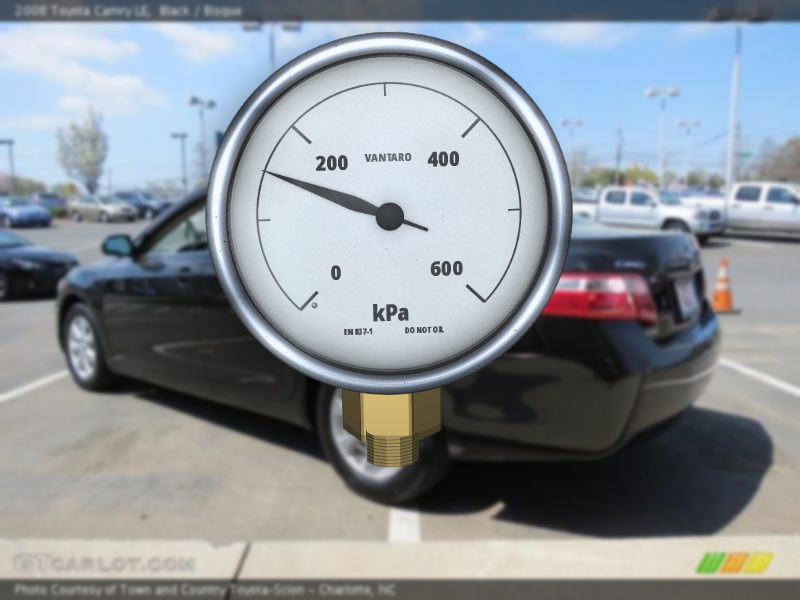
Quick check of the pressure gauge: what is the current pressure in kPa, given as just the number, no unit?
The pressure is 150
